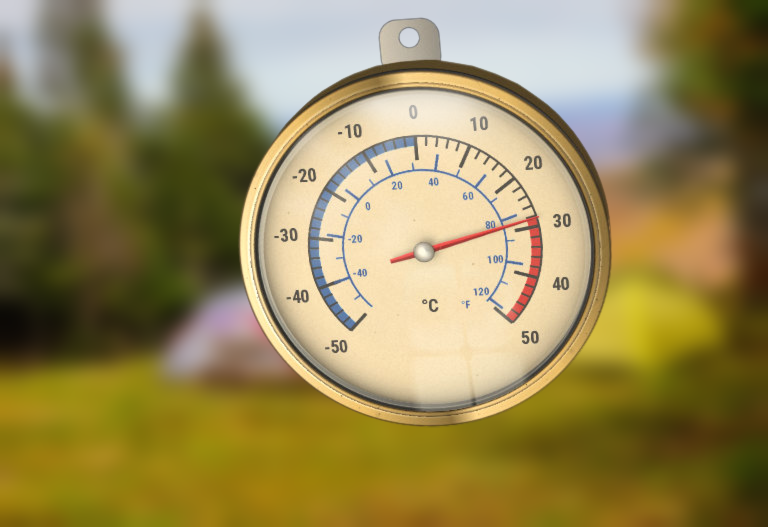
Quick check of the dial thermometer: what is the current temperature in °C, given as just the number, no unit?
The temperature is 28
